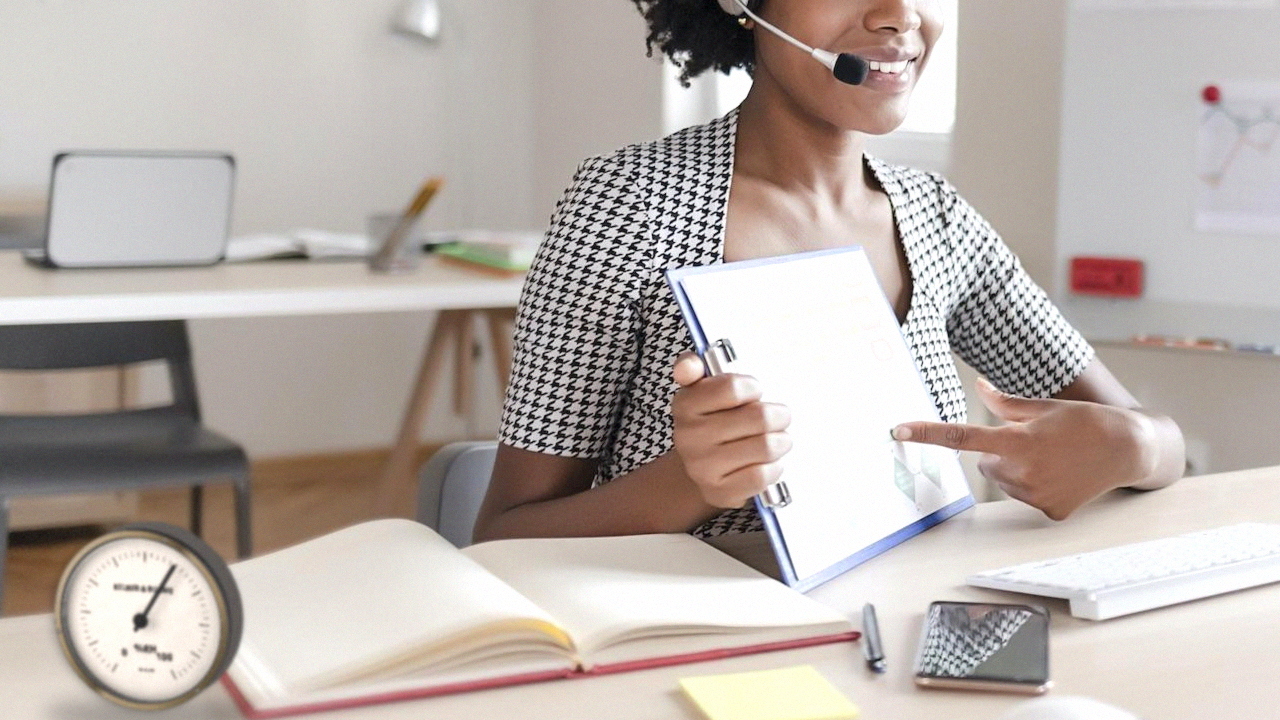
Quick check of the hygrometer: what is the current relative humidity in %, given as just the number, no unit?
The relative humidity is 60
